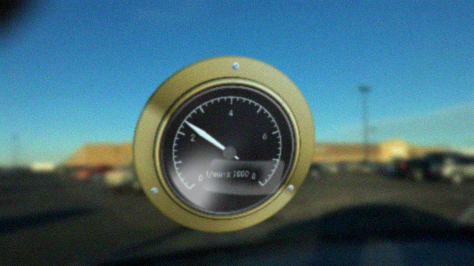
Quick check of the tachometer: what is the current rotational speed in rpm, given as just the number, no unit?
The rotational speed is 2400
